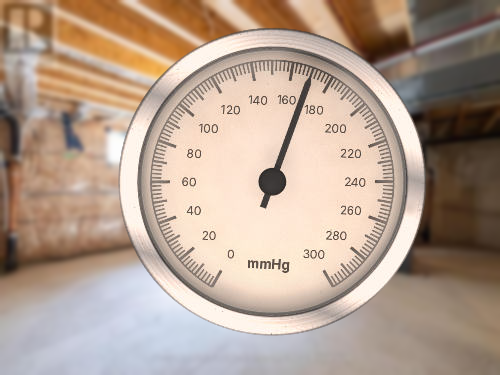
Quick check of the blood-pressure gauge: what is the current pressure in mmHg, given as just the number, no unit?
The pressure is 170
